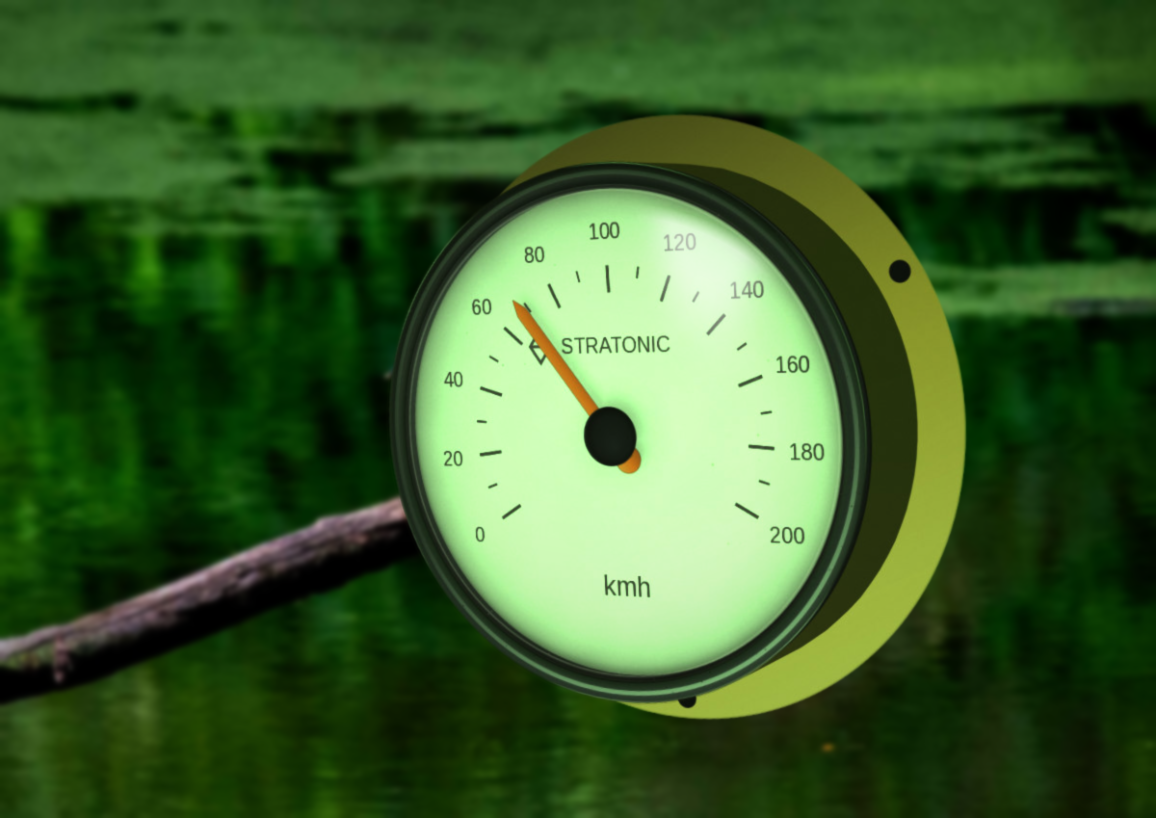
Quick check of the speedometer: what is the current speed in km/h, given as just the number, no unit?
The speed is 70
